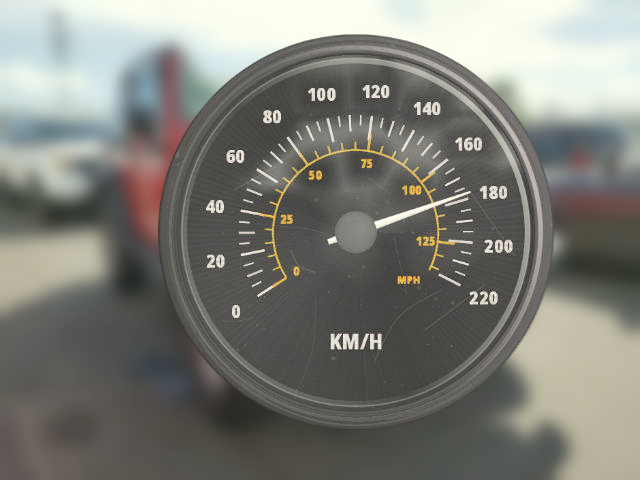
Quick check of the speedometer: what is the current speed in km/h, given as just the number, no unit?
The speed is 177.5
